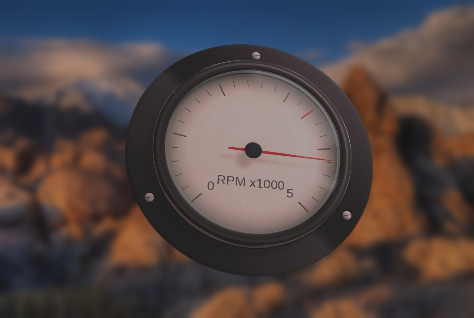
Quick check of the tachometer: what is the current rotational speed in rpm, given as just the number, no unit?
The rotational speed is 4200
